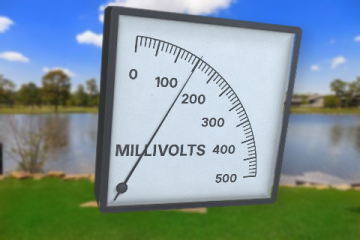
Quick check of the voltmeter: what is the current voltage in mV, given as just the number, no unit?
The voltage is 150
